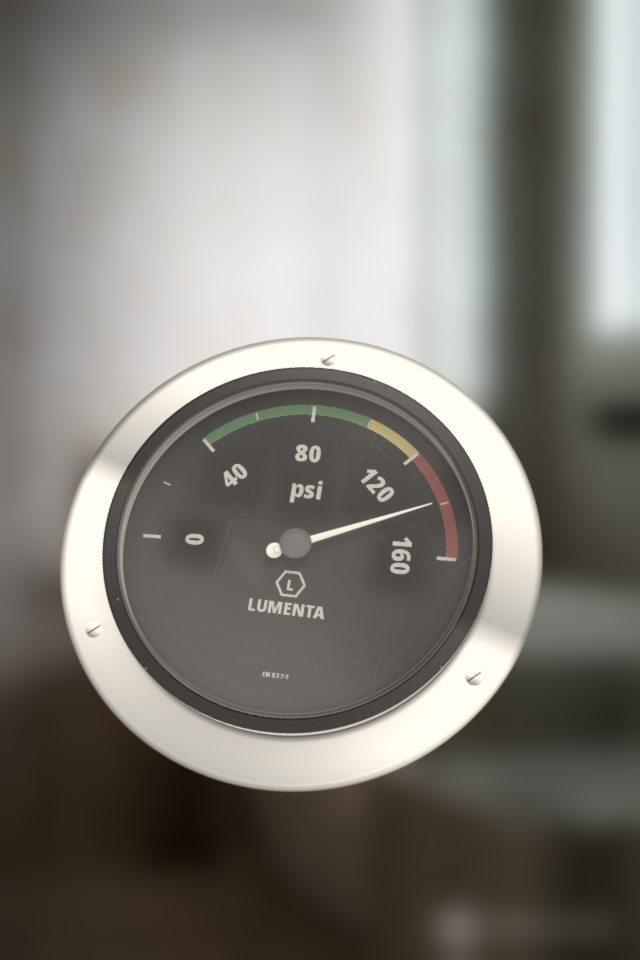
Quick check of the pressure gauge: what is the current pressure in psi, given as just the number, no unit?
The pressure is 140
